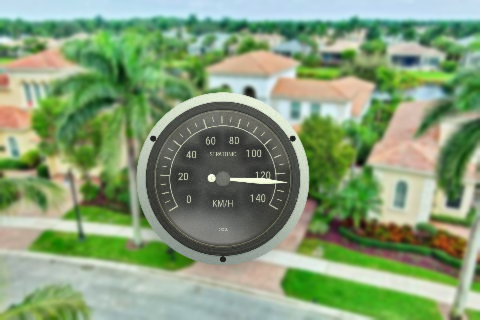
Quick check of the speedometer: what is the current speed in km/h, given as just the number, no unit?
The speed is 125
